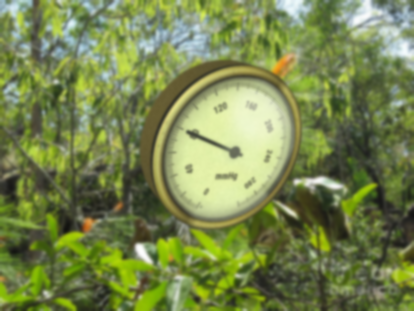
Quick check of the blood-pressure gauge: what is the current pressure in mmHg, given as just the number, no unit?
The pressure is 80
